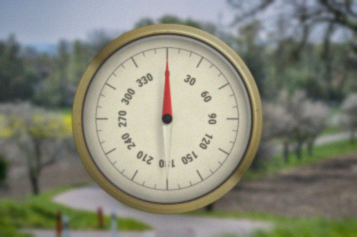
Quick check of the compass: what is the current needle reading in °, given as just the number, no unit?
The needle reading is 0
